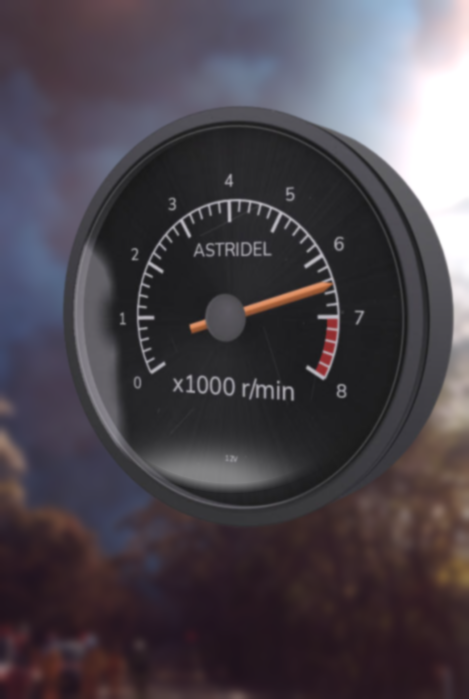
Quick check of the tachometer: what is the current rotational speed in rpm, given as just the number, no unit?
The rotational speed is 6500
